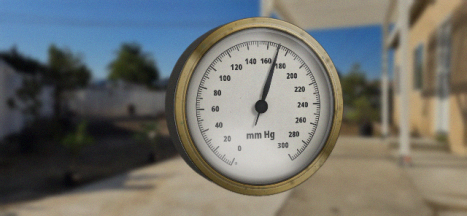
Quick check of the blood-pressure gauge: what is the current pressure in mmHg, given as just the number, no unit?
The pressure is 170
